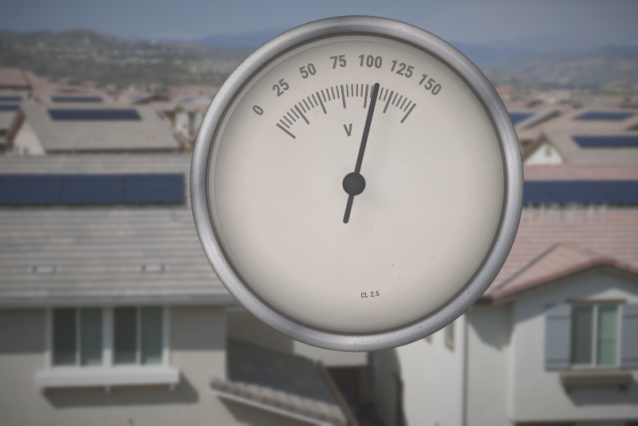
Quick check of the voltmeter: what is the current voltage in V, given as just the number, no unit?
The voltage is 110
